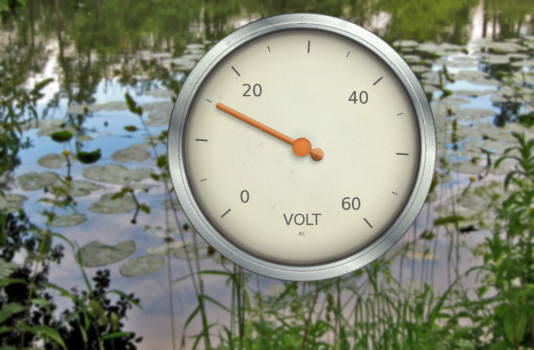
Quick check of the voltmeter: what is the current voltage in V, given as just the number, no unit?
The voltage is 15
